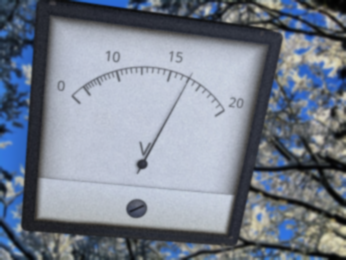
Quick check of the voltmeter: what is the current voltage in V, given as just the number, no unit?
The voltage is 16.5
